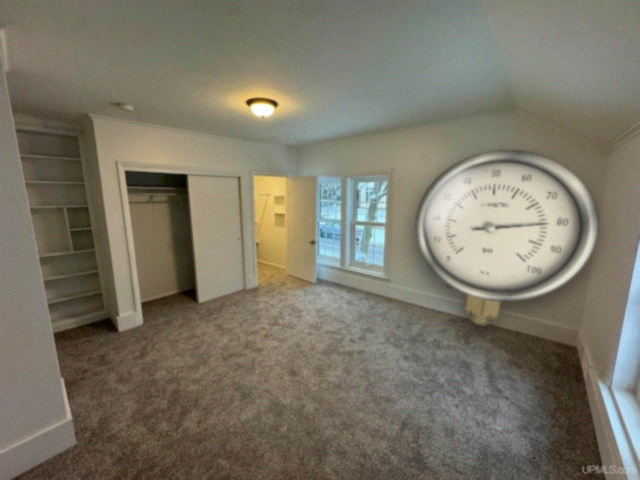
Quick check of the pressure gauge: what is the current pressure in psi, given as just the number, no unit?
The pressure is 80
